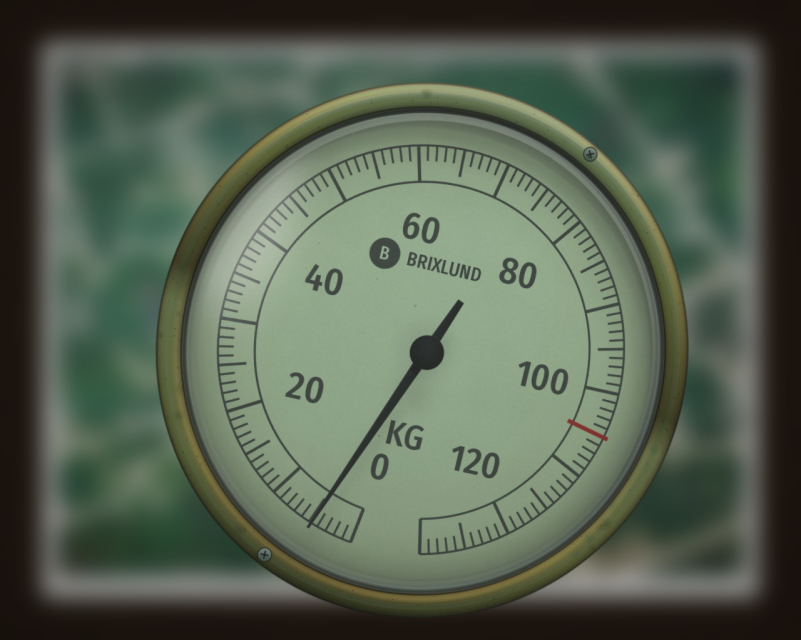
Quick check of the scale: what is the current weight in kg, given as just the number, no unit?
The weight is 5
